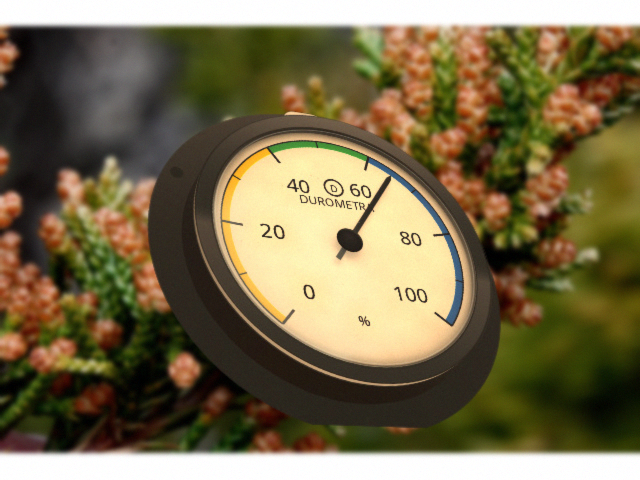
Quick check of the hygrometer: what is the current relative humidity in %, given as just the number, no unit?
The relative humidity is 65
